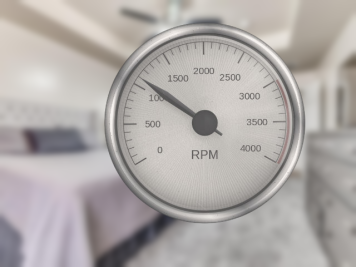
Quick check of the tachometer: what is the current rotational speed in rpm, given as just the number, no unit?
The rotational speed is 1100
